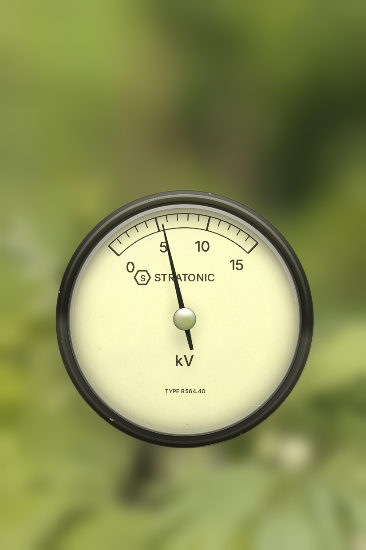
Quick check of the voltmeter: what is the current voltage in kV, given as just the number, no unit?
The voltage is 5.5
